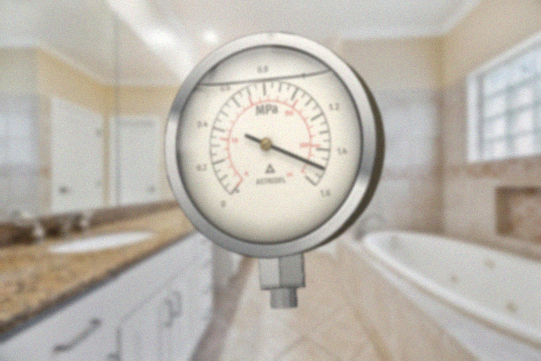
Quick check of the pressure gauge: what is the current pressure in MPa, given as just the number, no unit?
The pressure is 1.5
